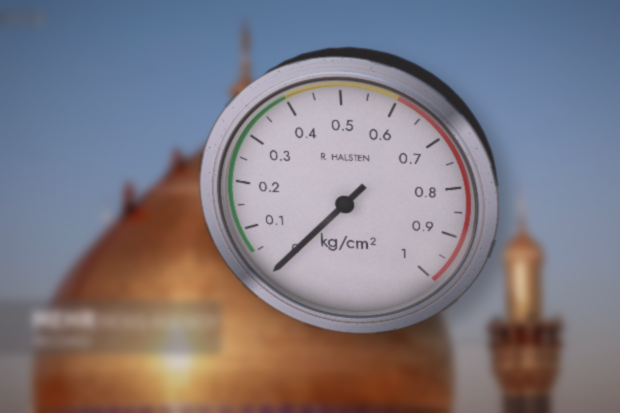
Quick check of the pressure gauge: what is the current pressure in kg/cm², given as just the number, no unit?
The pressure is 0
